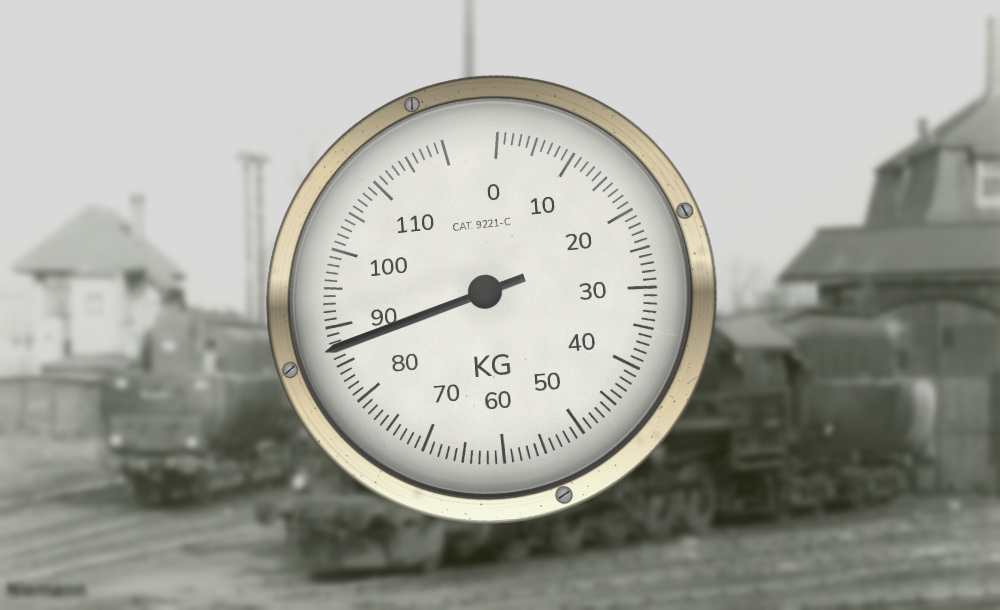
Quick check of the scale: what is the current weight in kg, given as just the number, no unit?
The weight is 87
